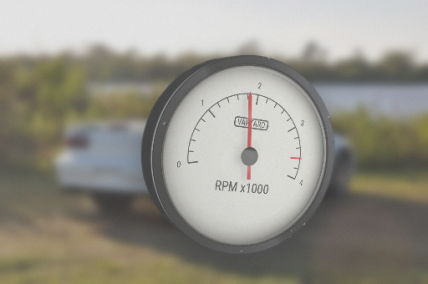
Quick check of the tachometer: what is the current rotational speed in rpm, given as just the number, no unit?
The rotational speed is 1800
